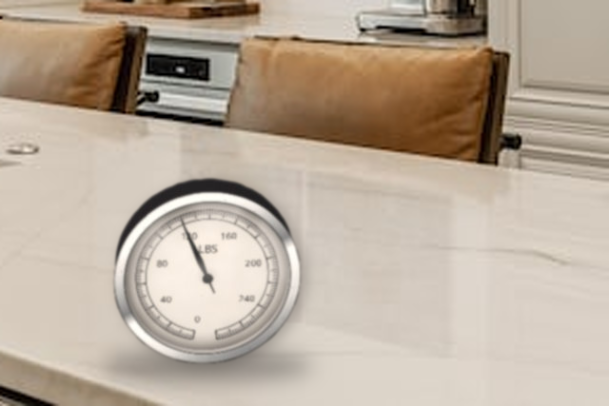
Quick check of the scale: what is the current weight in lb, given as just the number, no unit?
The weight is 120
